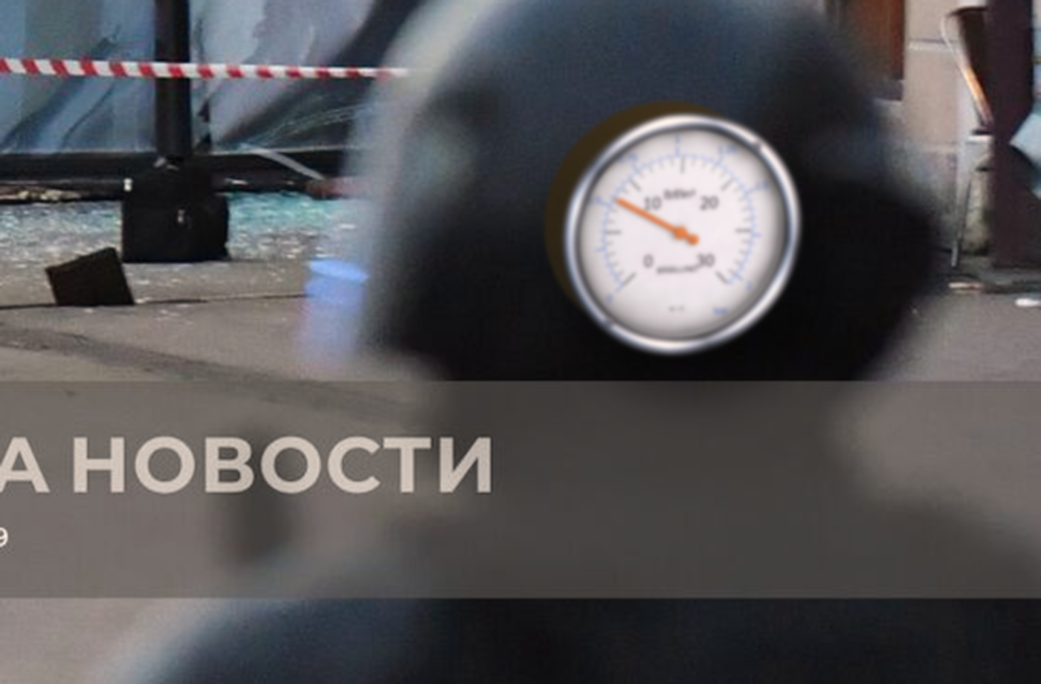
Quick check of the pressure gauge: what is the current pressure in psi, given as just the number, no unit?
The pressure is 8
